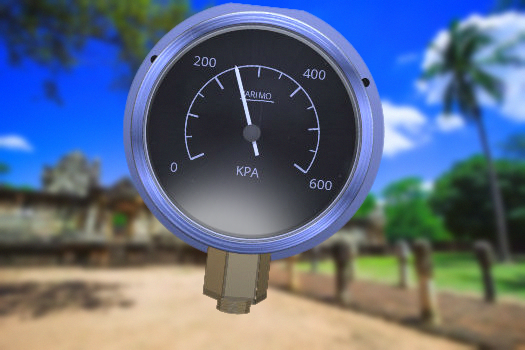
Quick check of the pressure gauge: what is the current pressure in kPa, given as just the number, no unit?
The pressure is 250
